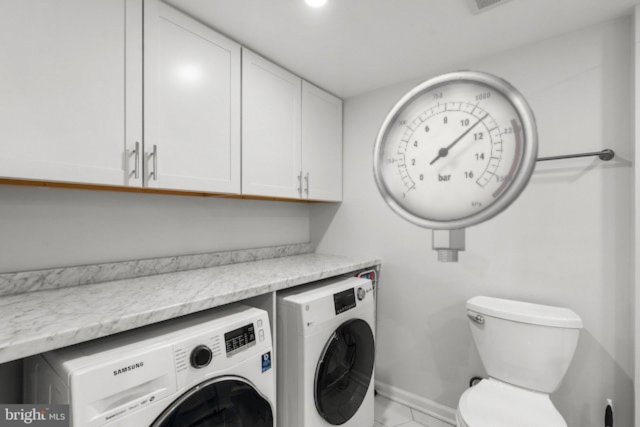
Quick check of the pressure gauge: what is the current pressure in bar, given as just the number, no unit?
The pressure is 11
